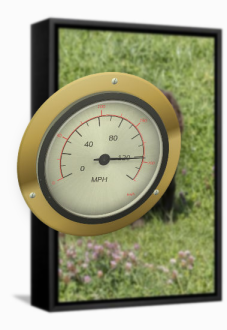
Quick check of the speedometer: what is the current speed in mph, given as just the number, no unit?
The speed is 120
